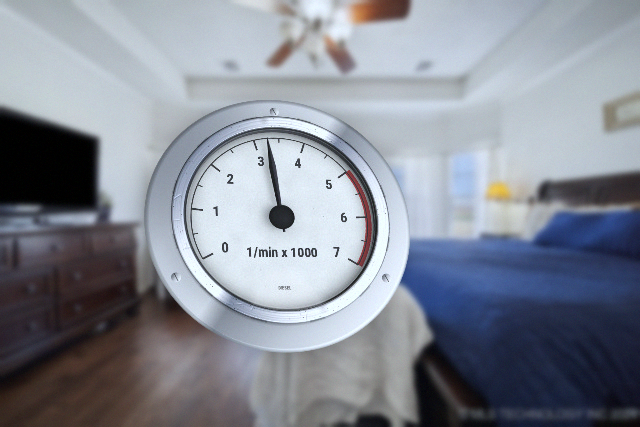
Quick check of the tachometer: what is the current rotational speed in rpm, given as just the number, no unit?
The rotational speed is 3250
